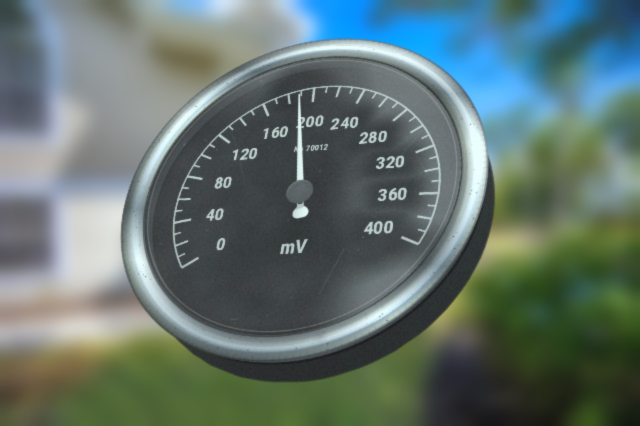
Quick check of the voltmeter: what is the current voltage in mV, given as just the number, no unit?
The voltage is 190
